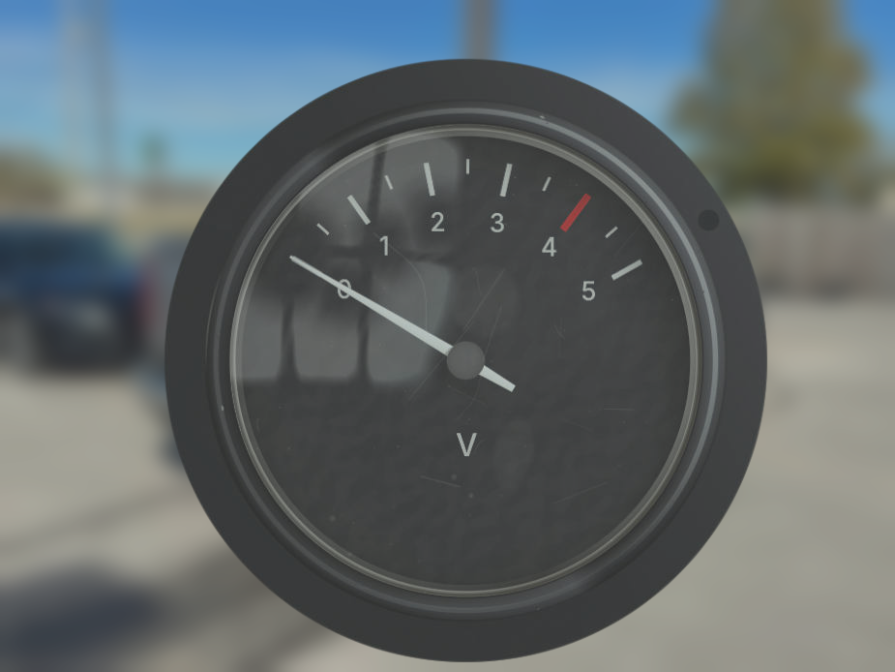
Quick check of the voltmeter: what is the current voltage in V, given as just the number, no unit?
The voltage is 0
